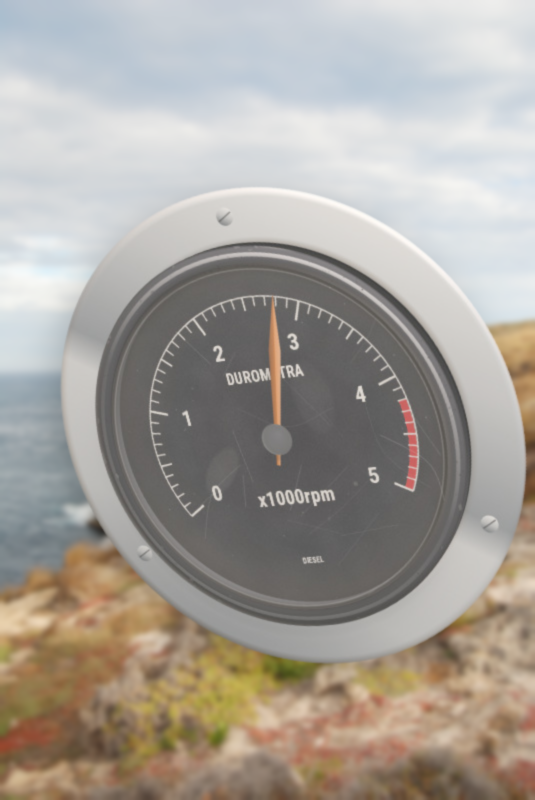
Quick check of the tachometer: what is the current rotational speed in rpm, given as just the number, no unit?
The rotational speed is 2800
